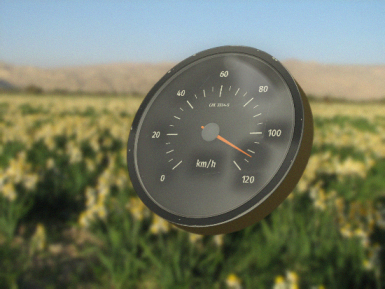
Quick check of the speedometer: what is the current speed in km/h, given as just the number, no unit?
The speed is 112.5
